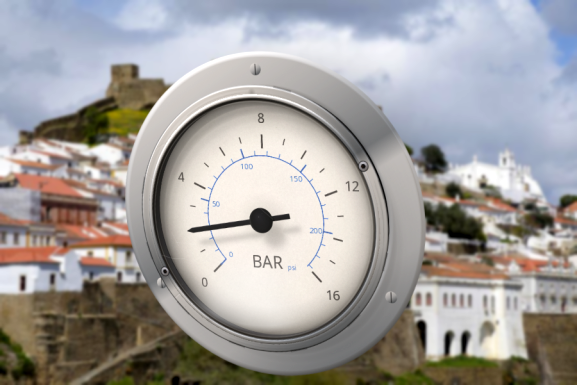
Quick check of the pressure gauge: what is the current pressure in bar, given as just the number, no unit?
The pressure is 2
